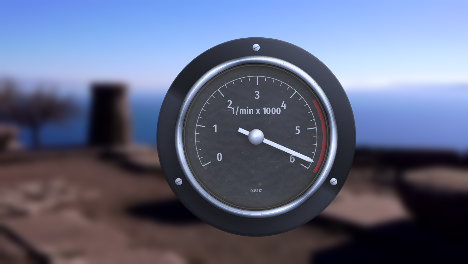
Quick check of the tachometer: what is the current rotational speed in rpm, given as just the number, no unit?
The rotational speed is 5800
